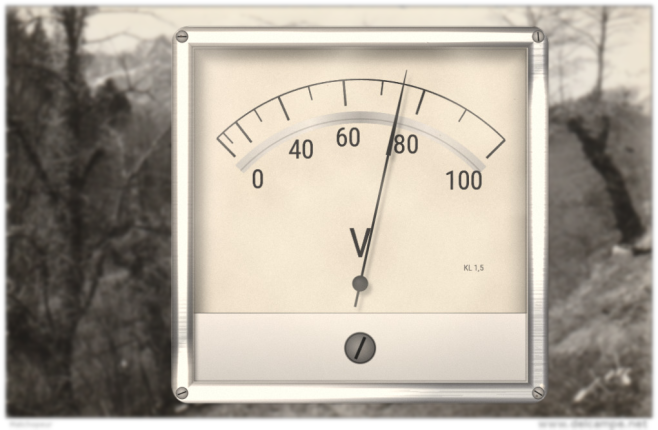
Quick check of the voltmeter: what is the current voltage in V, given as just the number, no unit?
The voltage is 75
